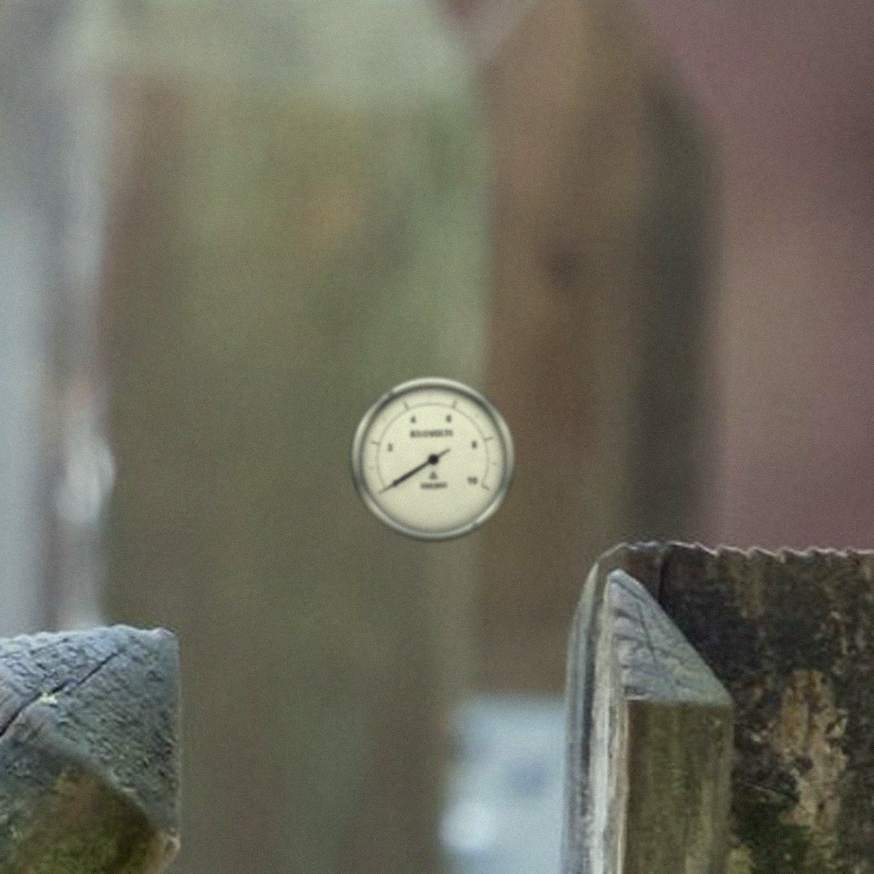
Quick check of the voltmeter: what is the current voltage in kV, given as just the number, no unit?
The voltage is 0
